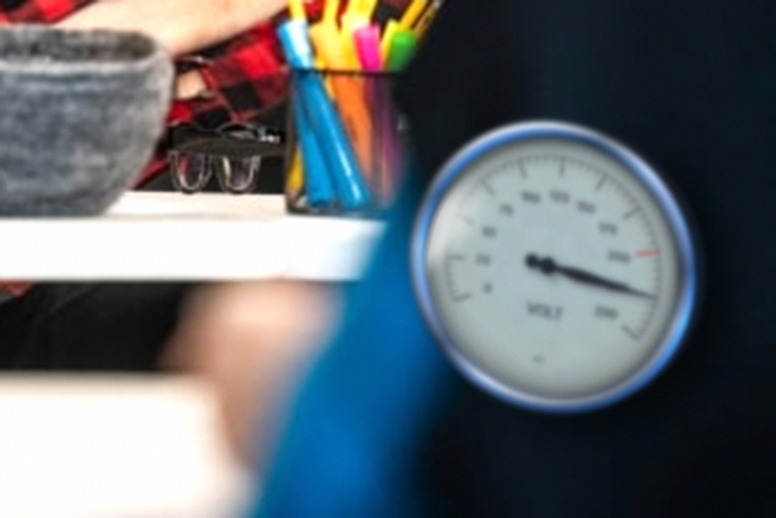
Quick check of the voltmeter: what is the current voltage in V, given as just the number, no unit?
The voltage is 225
